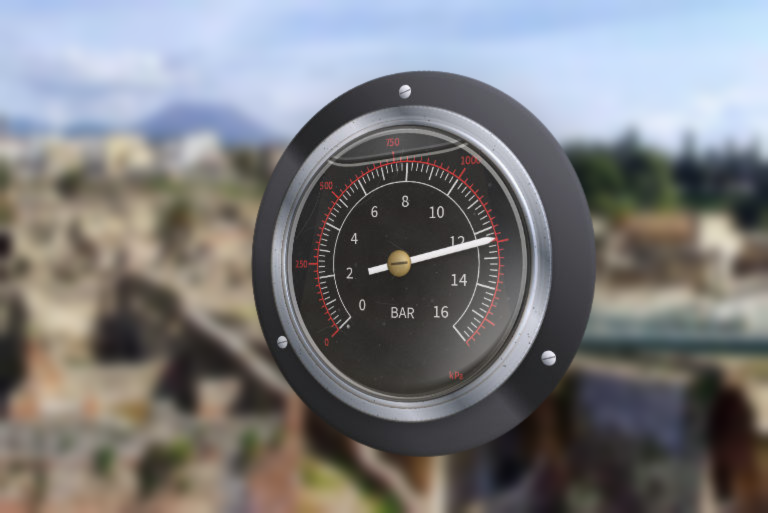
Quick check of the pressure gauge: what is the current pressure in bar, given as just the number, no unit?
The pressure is 12.4
